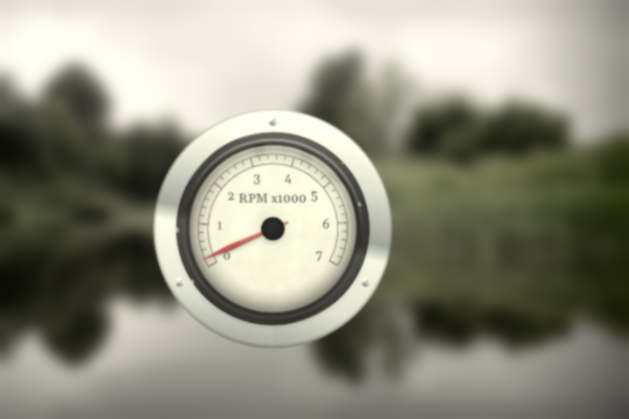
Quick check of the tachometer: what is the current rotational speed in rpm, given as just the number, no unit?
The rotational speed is 200
